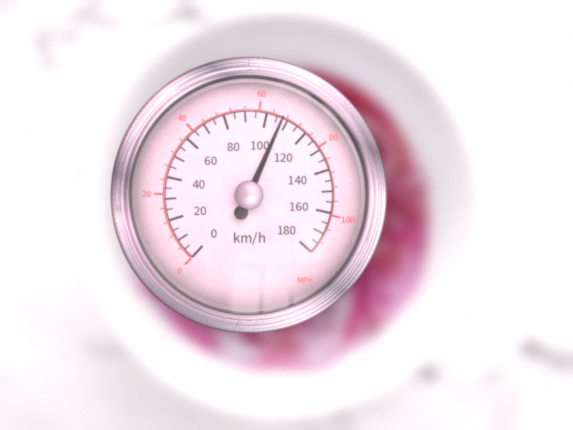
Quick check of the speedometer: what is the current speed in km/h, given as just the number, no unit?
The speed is 107.5
